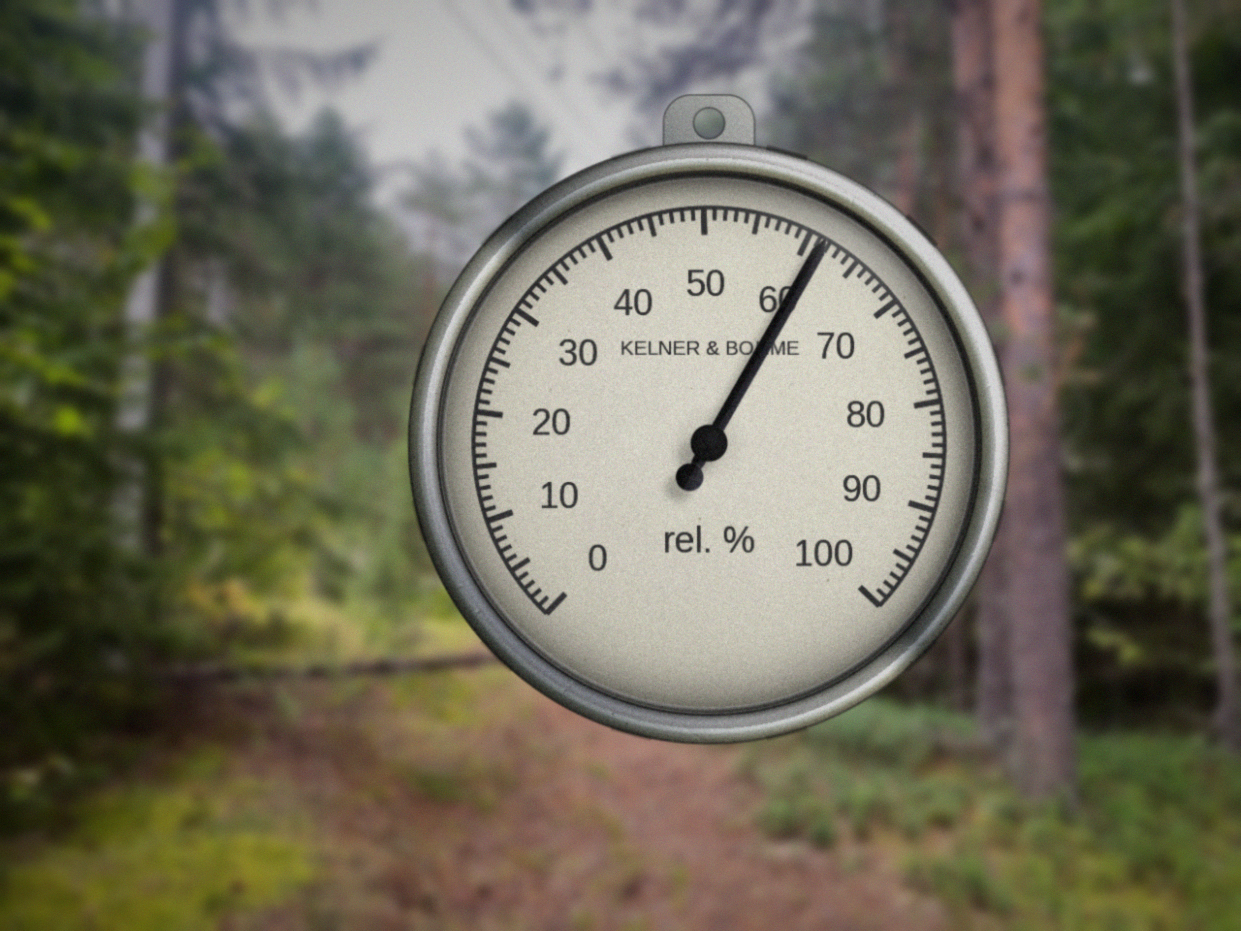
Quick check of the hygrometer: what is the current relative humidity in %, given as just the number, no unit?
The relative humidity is 61.5
